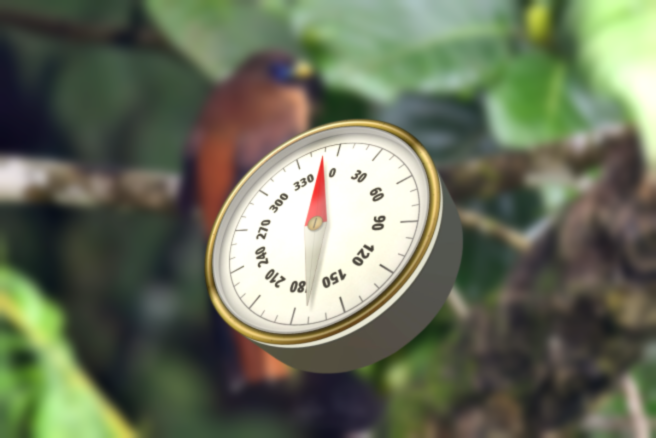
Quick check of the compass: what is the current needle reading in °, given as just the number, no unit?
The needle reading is 350
